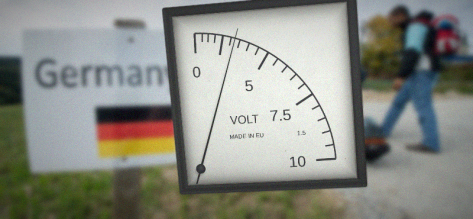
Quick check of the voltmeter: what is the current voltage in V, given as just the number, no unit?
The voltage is 3.25
